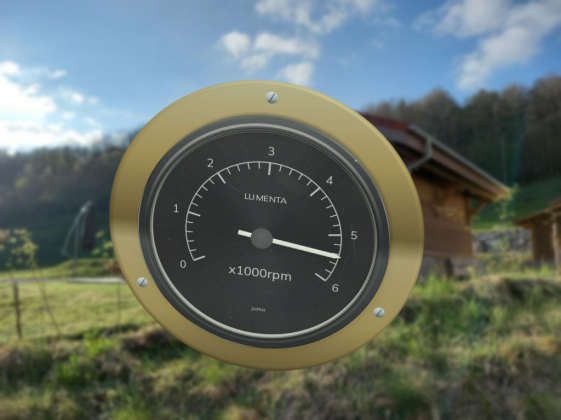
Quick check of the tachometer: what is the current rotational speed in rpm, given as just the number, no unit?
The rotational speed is 5400
